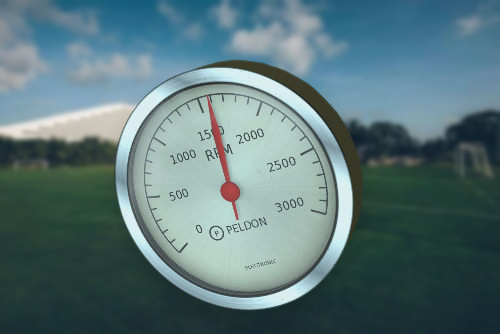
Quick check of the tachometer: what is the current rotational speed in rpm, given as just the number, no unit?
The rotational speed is 1600
